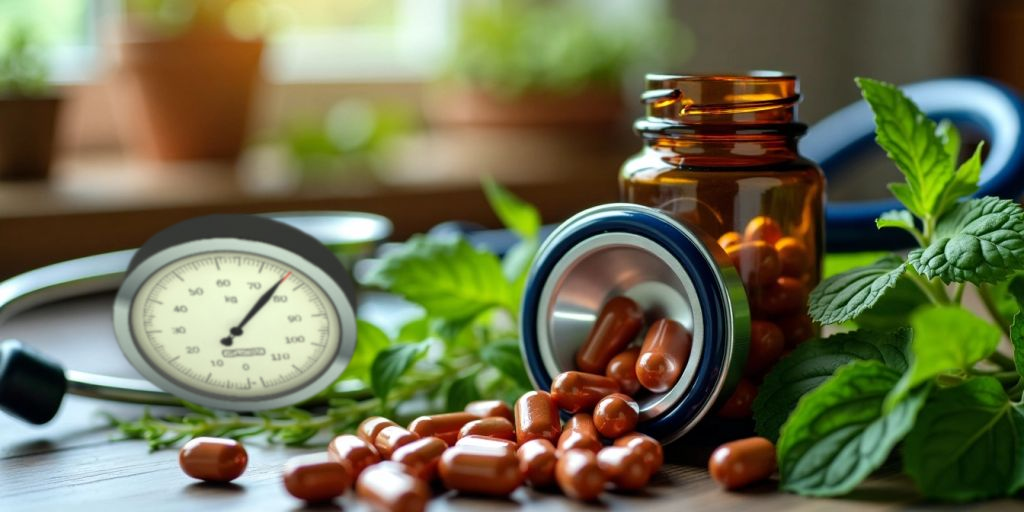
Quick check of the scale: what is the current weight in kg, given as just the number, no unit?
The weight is 75
